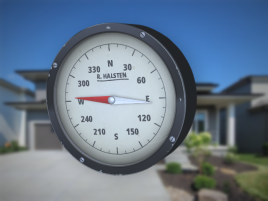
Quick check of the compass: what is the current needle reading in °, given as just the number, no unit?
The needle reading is 275
